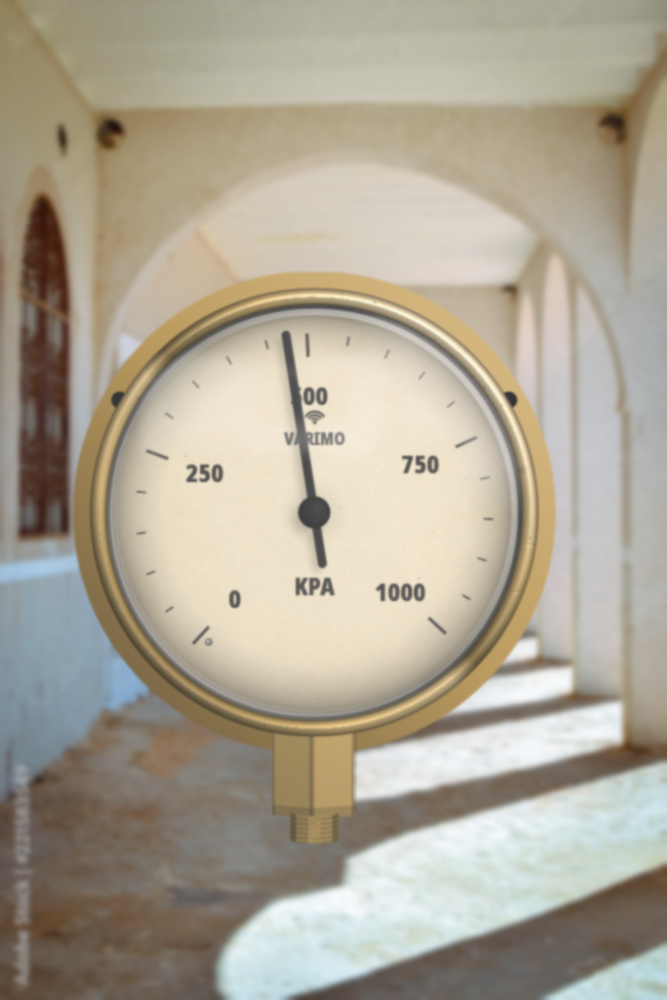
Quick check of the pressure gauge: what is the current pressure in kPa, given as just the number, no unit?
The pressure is 475
